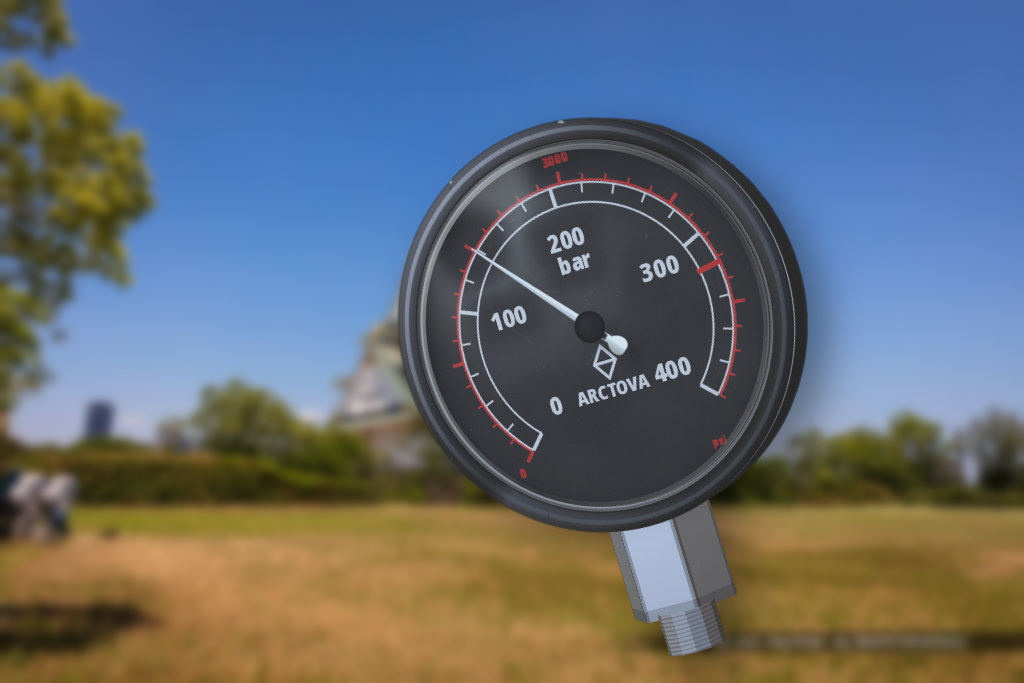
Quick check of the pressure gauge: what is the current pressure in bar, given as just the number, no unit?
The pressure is 140
